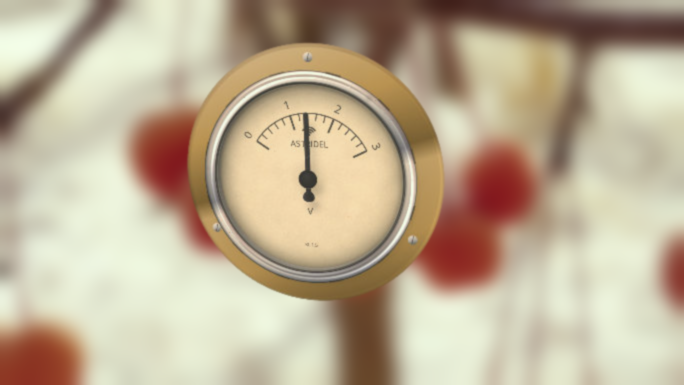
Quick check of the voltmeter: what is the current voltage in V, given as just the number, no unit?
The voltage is 1.4
